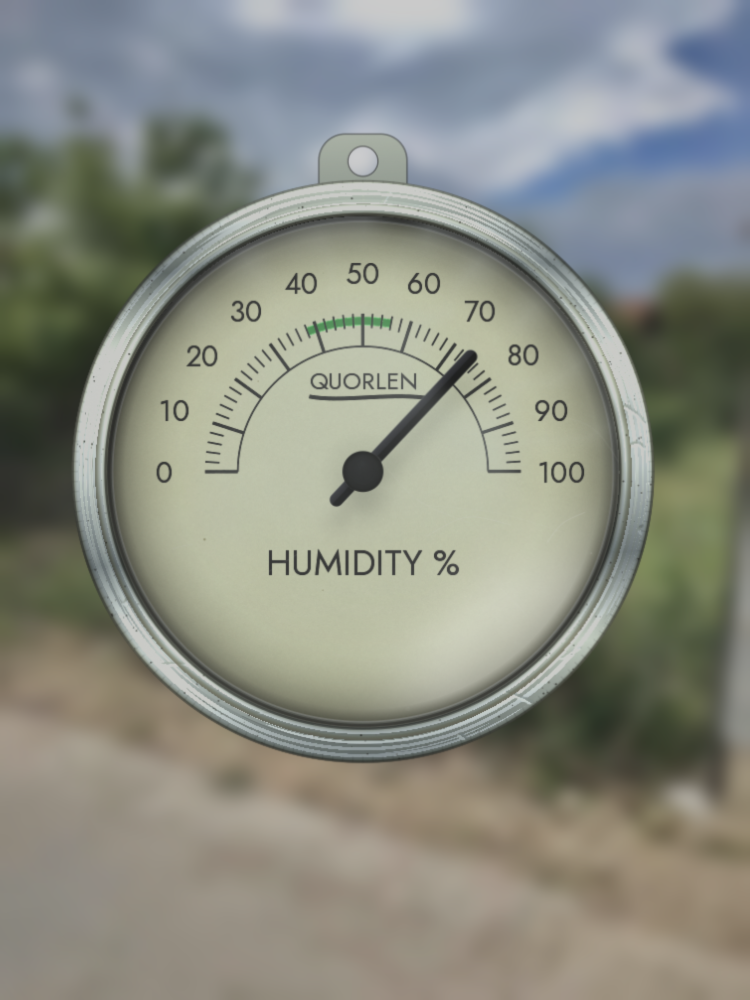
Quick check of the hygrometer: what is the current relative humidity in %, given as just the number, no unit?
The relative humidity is 74
